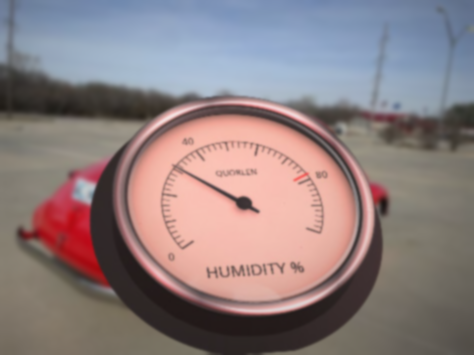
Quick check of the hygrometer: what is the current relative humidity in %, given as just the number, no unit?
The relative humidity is 30
